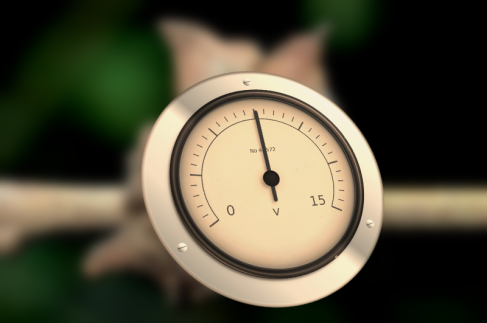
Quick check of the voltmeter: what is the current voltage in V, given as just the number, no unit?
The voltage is 7.5
